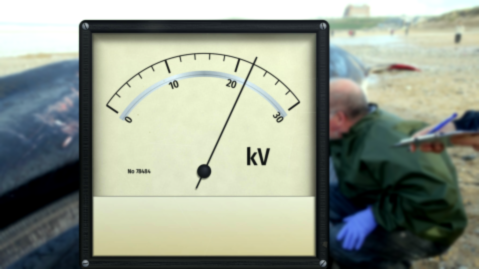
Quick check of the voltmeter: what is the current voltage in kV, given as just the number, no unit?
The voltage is 22
